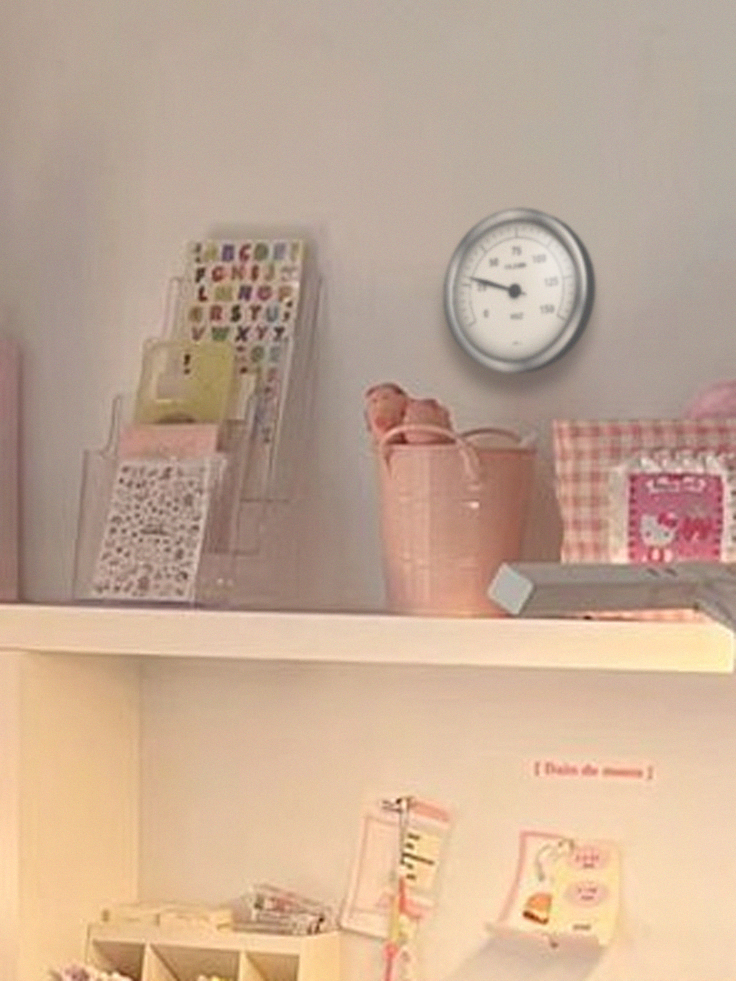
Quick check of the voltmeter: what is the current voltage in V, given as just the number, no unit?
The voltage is 30
